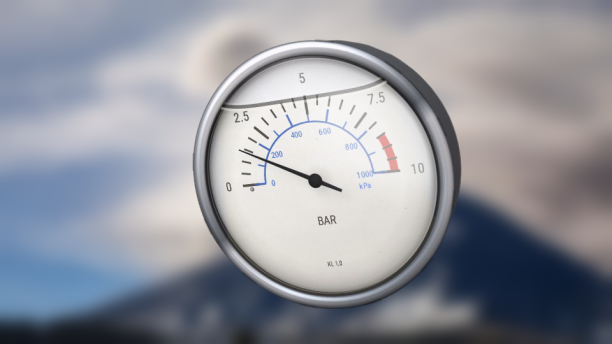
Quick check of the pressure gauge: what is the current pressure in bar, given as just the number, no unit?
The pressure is 1.5
